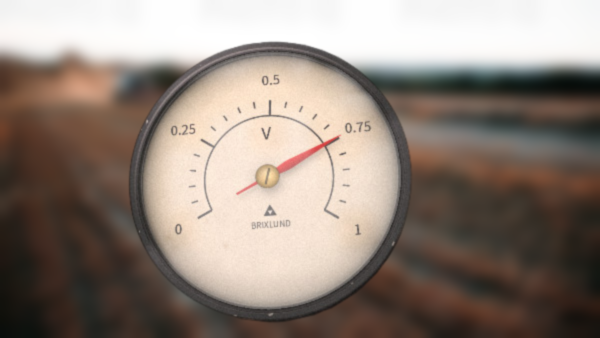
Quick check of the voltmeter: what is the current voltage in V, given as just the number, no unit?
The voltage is 0.75
